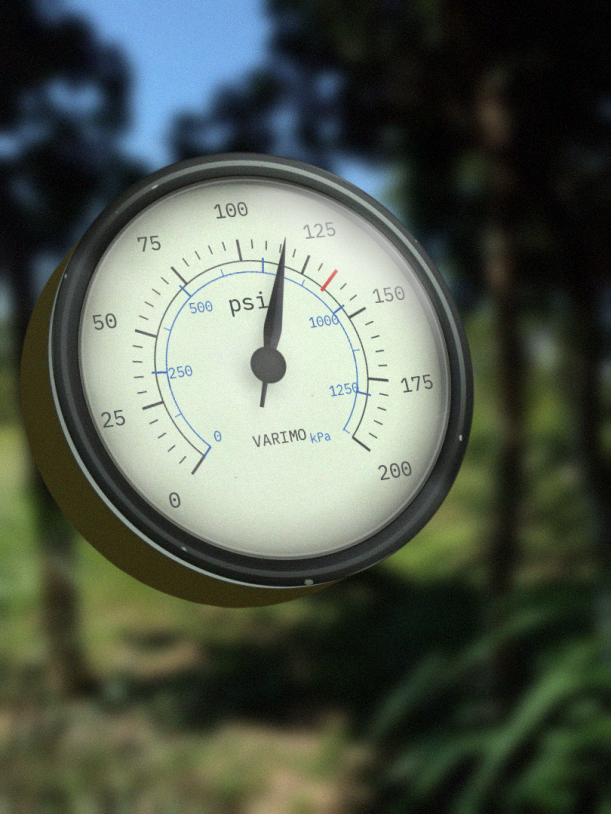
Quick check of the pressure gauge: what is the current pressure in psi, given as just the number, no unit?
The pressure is 115
